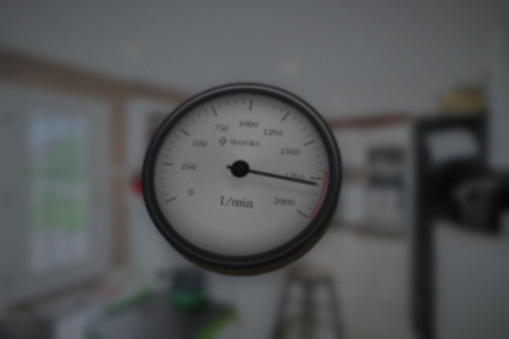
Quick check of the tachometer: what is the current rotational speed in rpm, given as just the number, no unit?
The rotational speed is 1800
